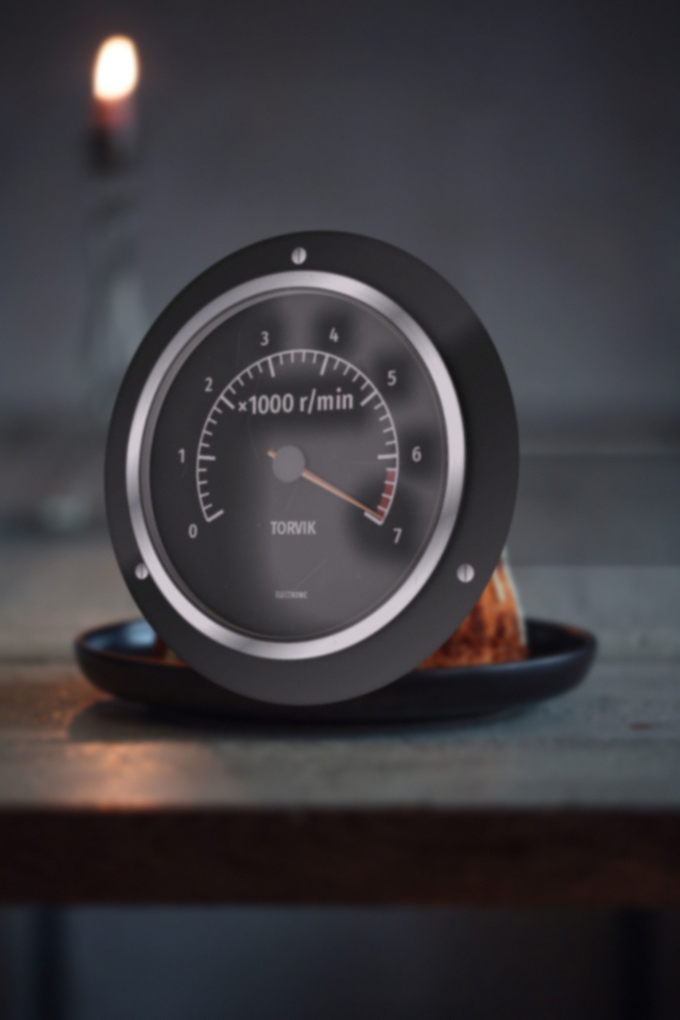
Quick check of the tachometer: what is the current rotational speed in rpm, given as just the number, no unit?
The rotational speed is 6900
